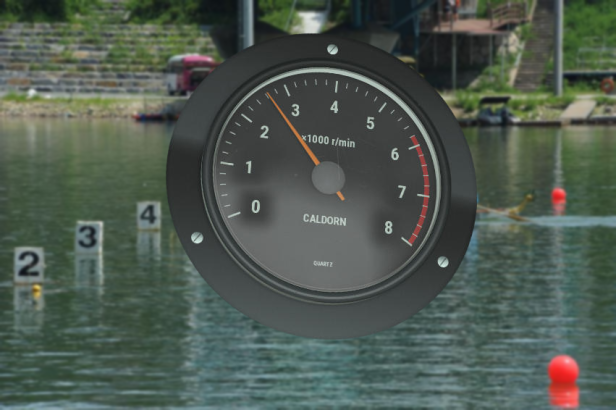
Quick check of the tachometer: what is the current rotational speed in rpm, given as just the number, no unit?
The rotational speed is 2600
